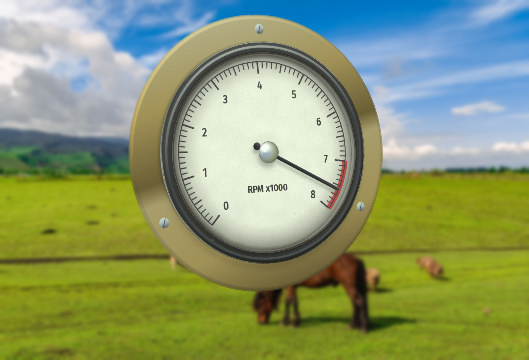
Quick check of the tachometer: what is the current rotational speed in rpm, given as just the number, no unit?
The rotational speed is 7600
